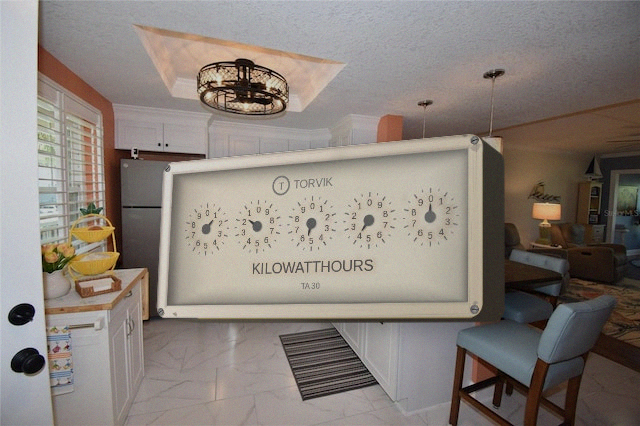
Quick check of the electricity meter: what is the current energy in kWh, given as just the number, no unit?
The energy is 11540
